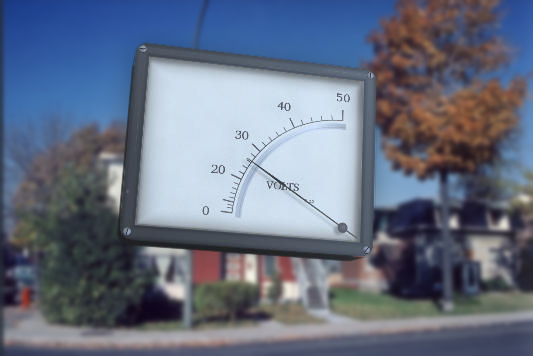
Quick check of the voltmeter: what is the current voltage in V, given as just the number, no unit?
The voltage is 26
